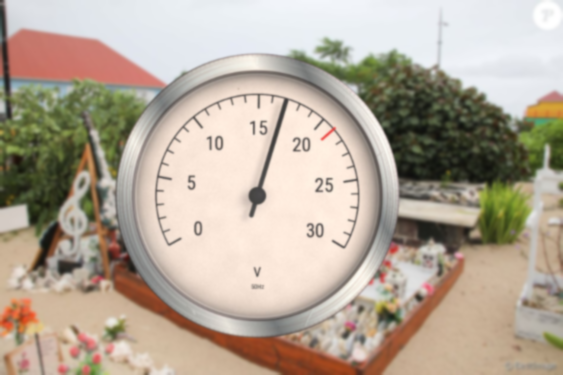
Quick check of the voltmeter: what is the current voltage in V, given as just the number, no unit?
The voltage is 17
